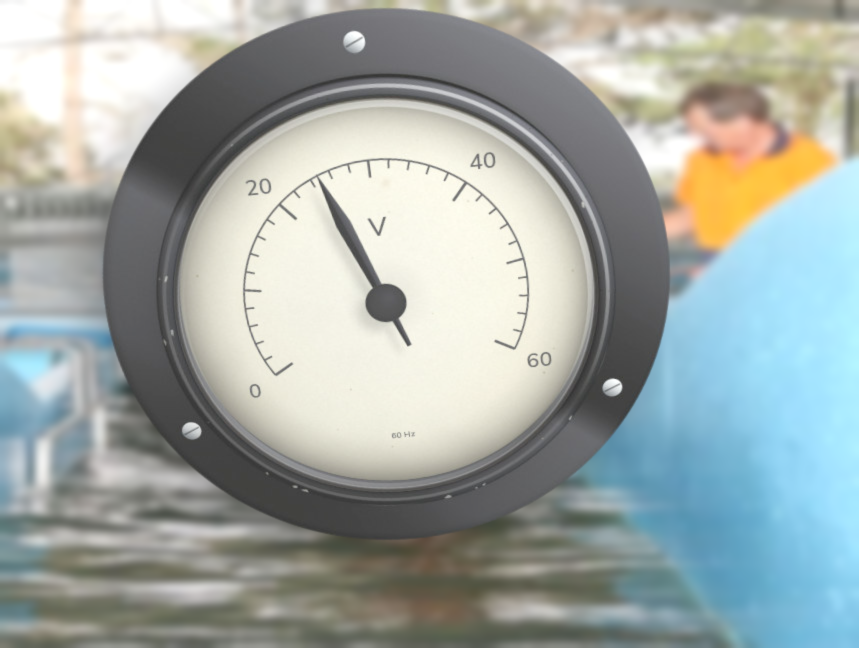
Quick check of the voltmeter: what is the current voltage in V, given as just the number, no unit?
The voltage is 25
